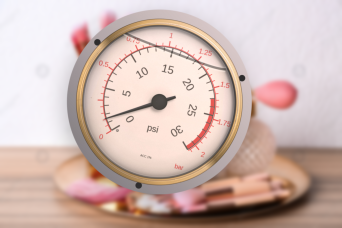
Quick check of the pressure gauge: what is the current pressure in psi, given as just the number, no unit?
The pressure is 1.5
